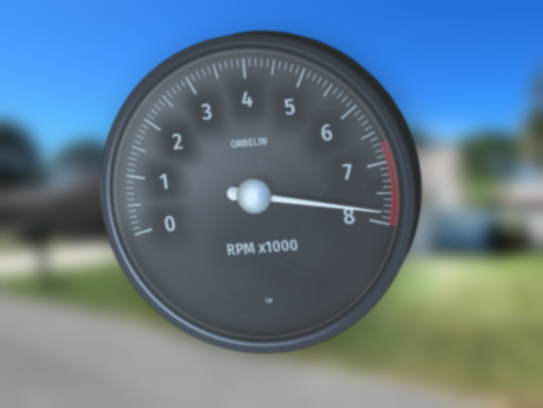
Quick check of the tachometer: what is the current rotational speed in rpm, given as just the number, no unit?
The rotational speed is 7800
